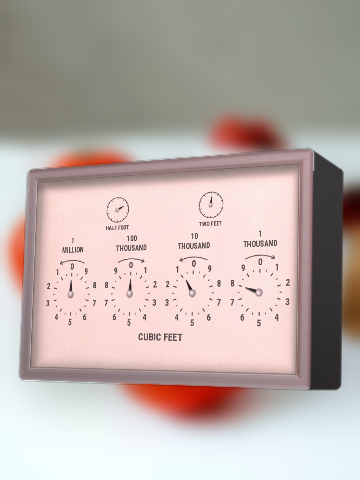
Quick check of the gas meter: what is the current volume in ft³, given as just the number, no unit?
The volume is 800
